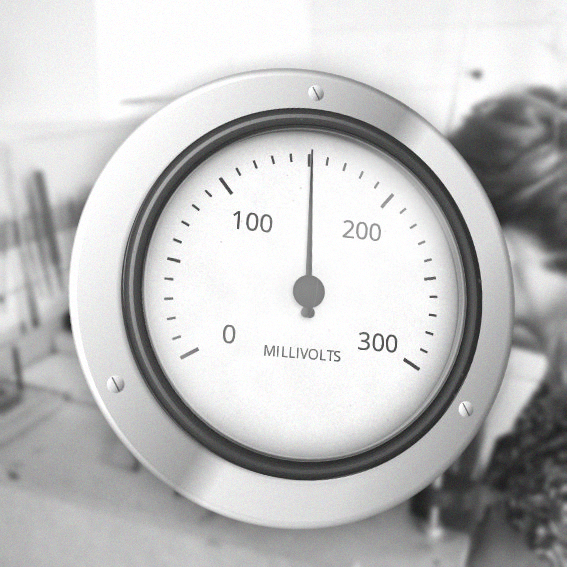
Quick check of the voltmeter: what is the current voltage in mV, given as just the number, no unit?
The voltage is 150
